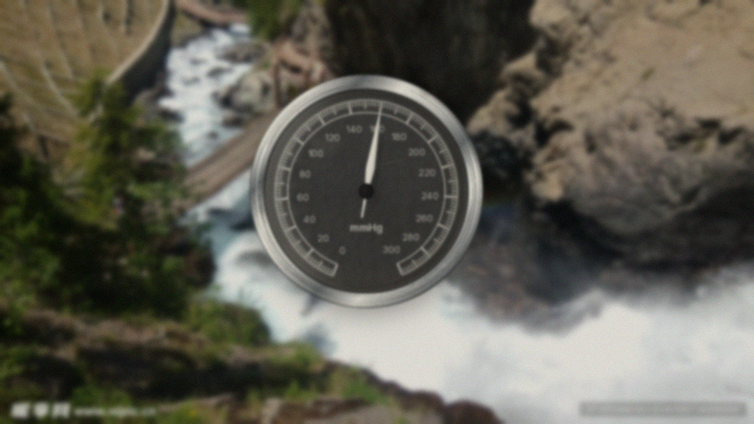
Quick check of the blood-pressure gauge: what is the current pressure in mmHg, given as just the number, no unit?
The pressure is 160
